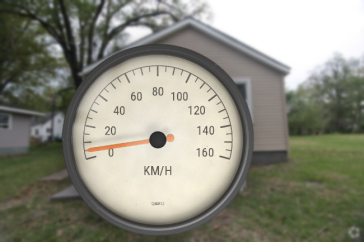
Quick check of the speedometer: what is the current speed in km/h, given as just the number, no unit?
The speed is 5
